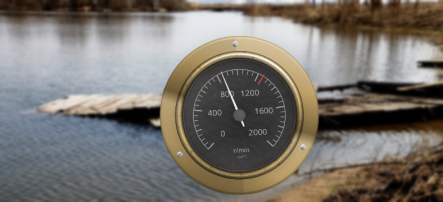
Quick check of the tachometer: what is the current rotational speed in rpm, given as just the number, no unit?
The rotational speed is 850
